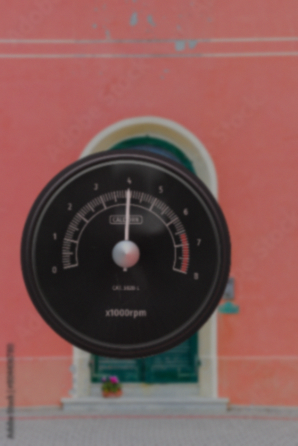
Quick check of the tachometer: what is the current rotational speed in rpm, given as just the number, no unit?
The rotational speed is 4000
